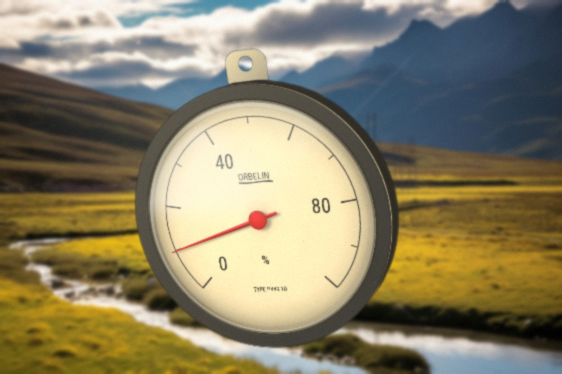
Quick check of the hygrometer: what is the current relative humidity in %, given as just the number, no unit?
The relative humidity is 10
